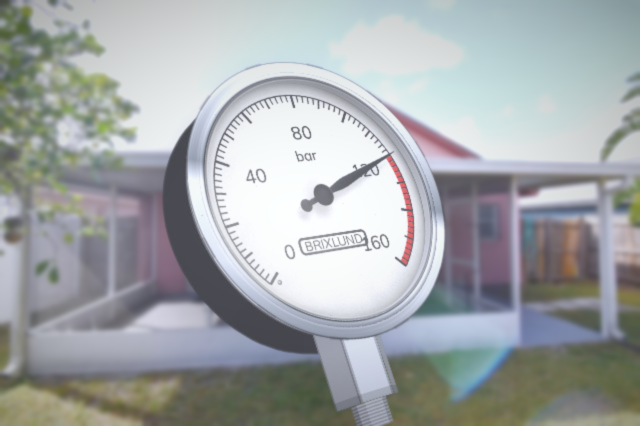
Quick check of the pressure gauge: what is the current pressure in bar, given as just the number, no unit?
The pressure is 120
